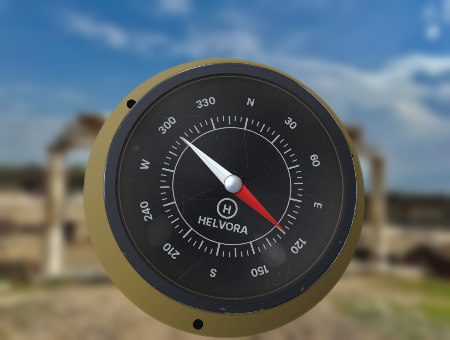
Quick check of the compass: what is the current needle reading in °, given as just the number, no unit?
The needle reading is 120
